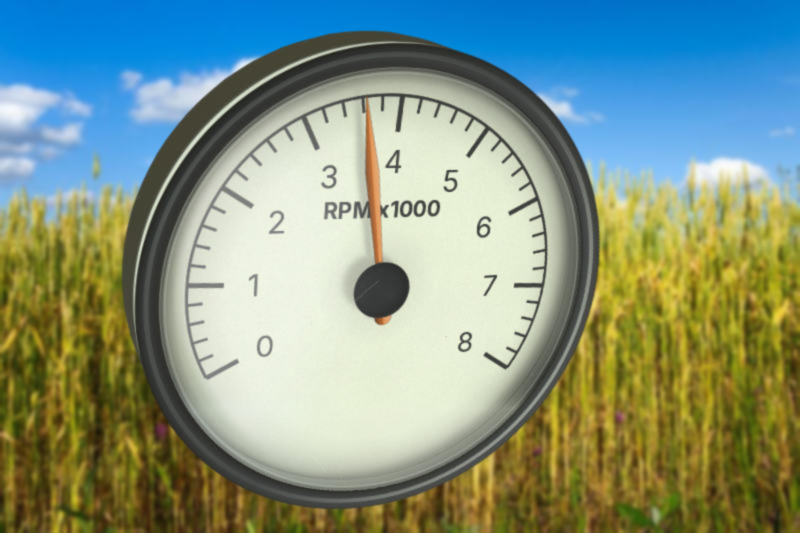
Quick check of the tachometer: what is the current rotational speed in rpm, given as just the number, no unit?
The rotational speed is 3600
